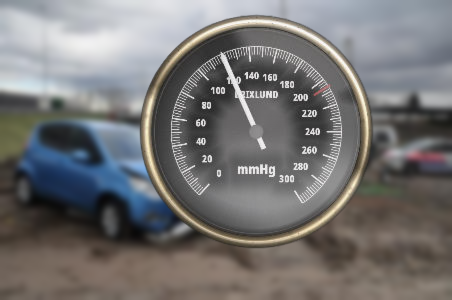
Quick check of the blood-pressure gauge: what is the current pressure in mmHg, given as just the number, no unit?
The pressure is 120
